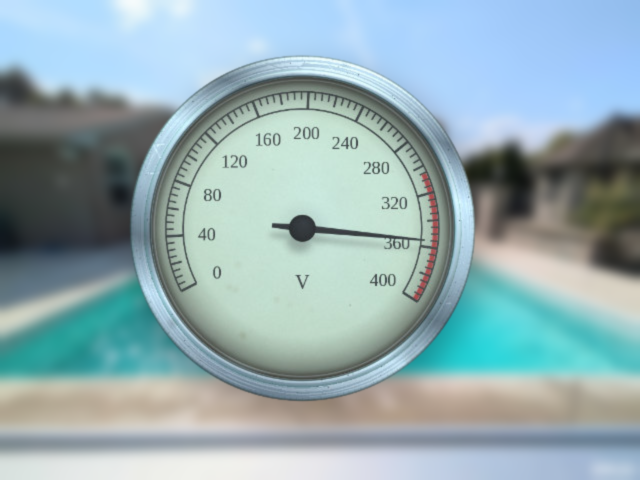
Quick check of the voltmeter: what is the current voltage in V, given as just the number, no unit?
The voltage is 355
